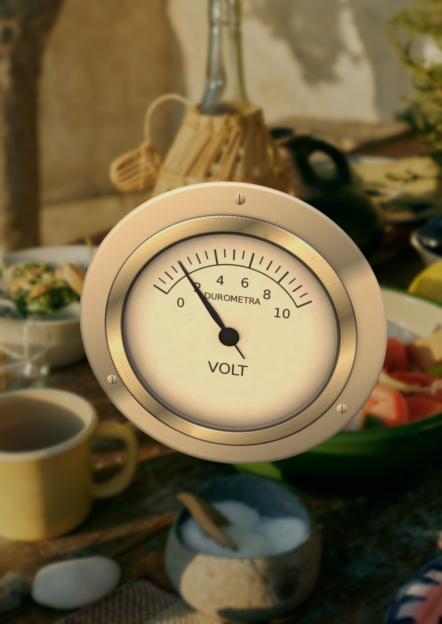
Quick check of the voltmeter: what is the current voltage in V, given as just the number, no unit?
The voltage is 2
